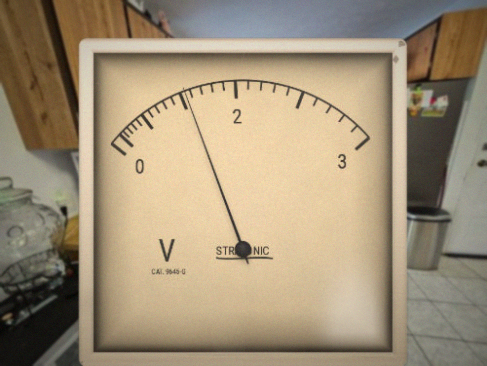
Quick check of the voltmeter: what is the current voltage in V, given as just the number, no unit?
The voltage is 1.55
